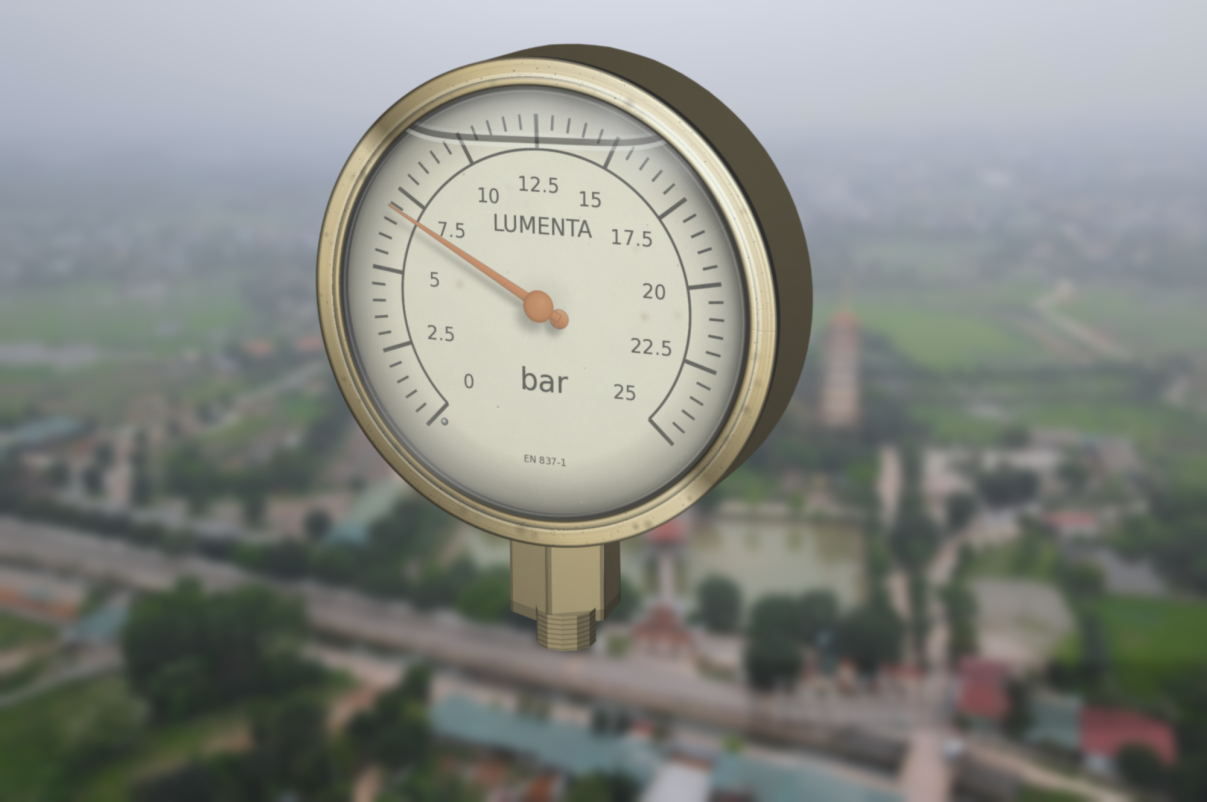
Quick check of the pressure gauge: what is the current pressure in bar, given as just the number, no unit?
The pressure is 7
